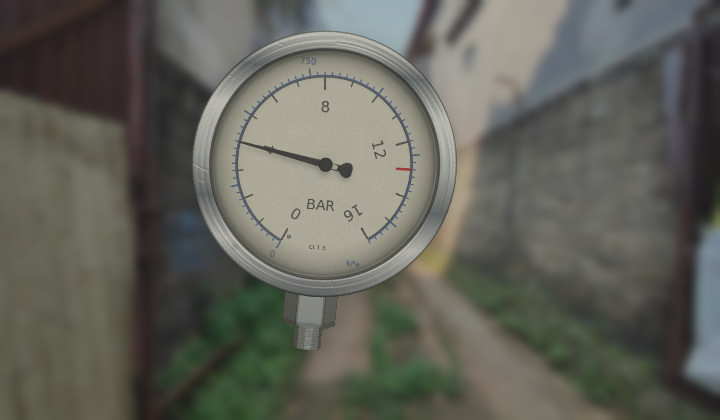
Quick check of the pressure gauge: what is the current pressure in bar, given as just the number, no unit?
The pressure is 4
